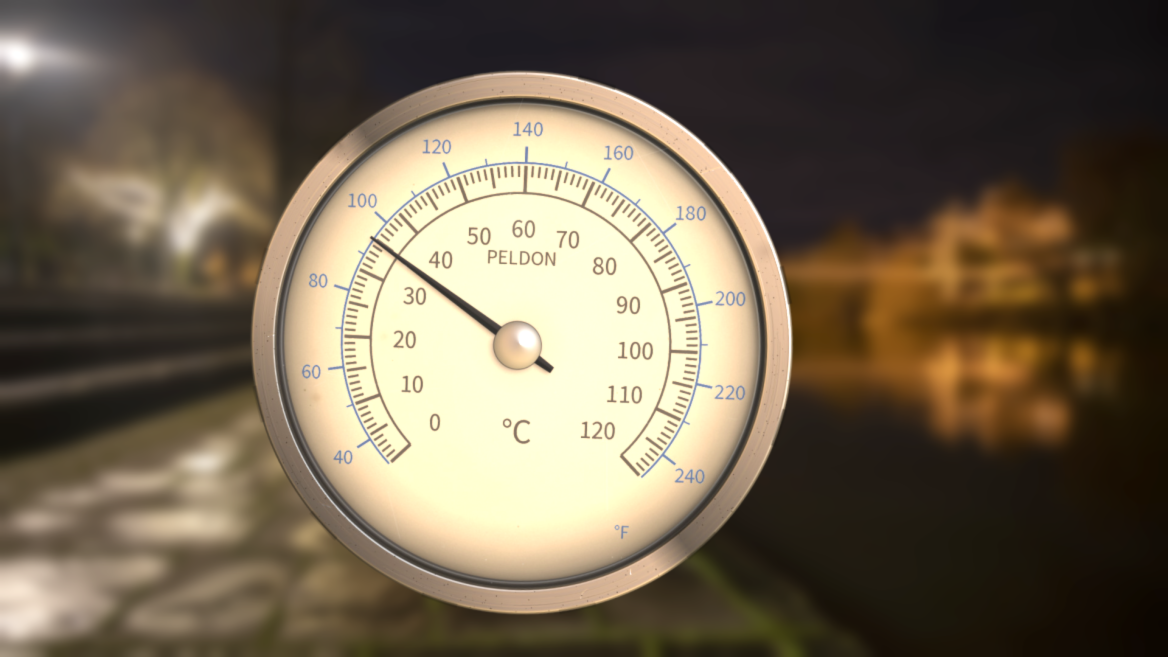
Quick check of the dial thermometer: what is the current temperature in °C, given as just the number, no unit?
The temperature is 35
